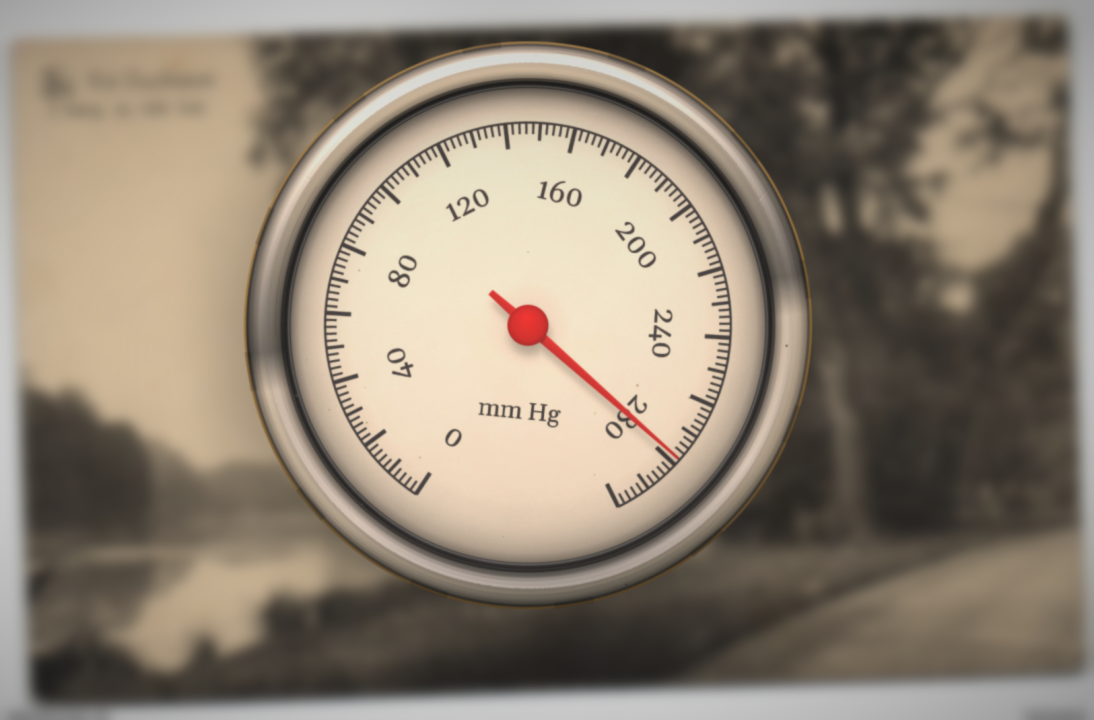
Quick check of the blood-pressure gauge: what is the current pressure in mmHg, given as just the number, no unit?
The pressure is 278
